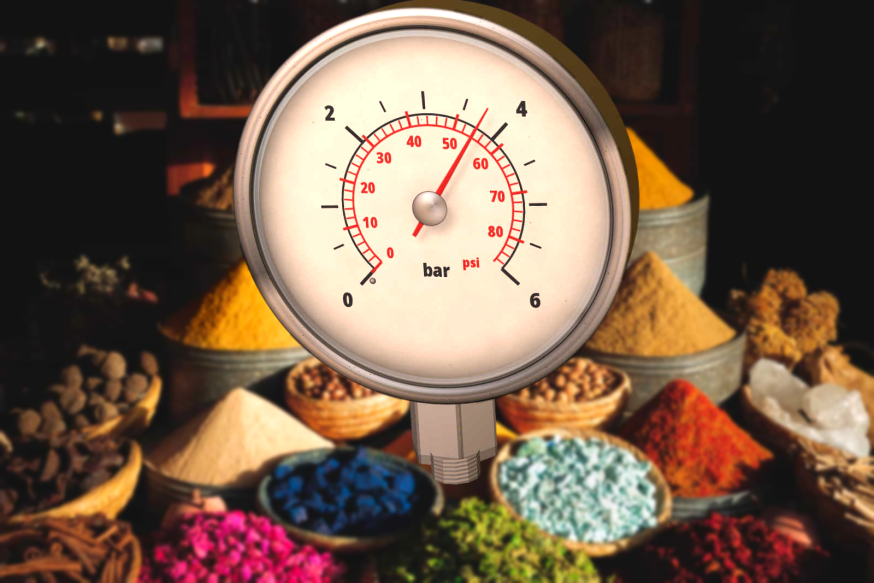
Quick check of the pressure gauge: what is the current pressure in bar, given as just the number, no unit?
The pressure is 3.75
